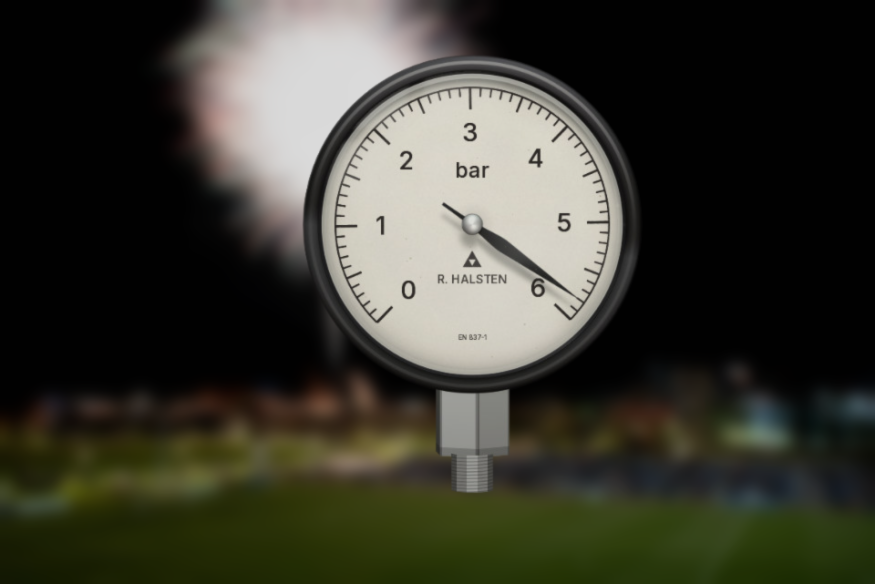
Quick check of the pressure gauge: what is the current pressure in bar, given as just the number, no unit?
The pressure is 5.8
